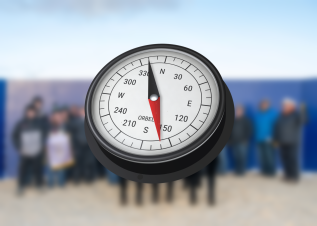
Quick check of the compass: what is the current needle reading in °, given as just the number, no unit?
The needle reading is 160
